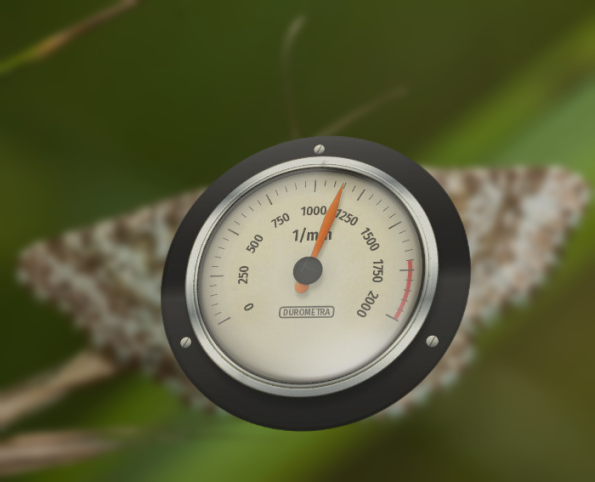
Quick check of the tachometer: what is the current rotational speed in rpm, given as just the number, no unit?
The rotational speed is 1150
